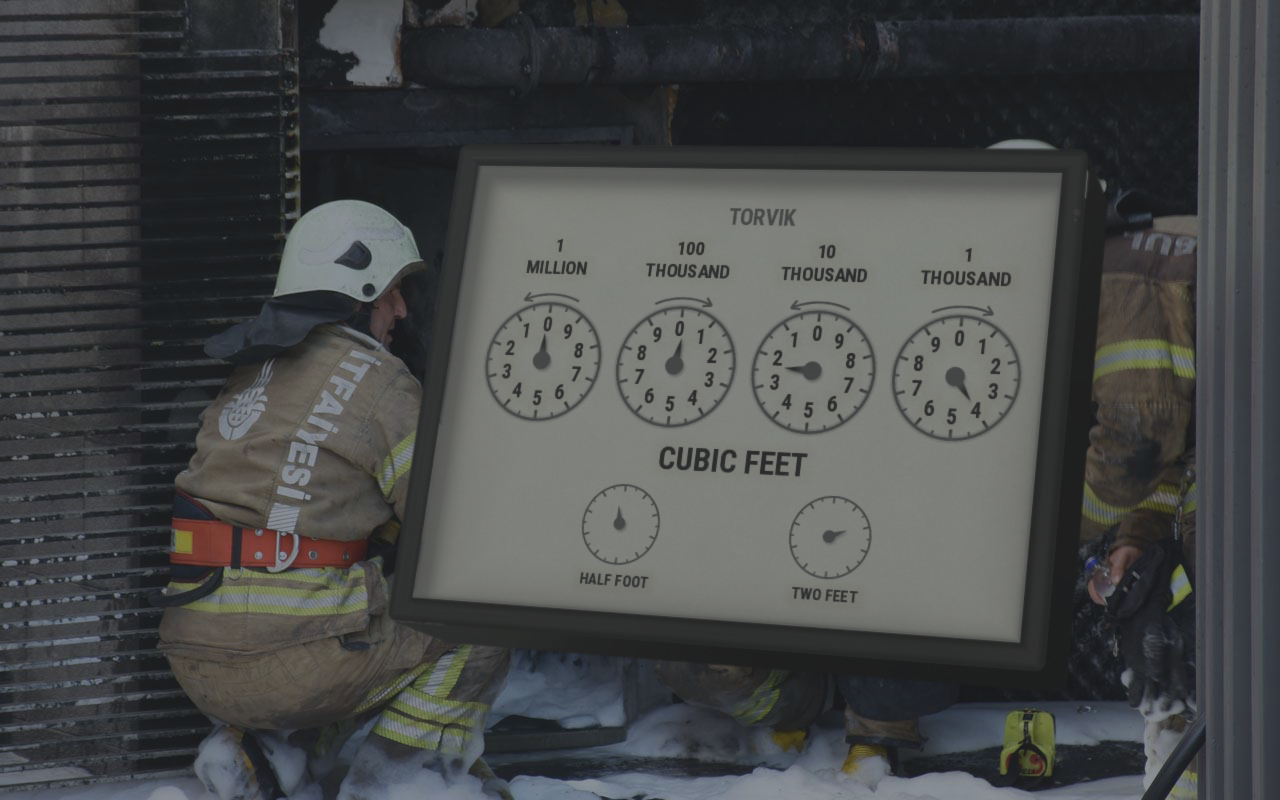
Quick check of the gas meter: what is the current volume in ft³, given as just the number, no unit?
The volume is 2400
